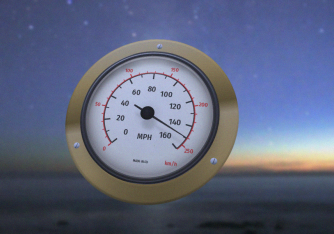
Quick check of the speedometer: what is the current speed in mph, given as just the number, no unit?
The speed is 150
